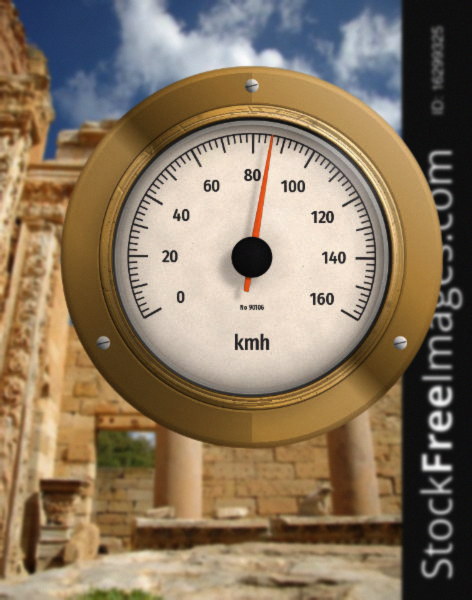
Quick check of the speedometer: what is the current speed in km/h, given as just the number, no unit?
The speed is 86
